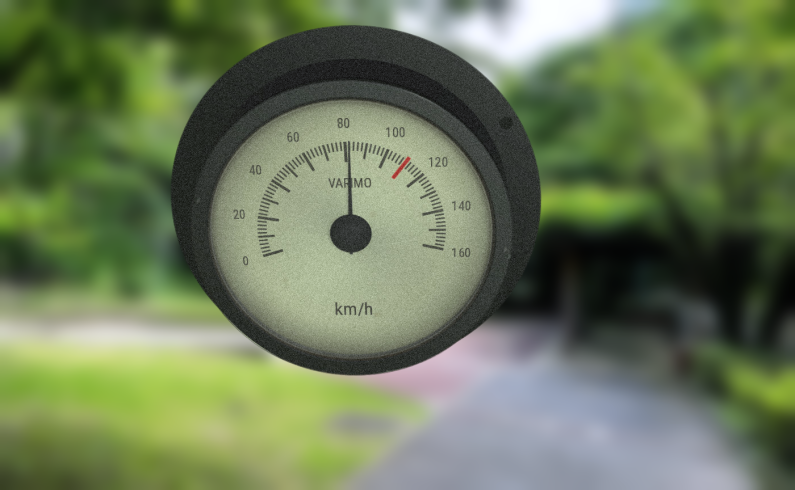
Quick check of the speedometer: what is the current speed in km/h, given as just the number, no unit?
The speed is 82
